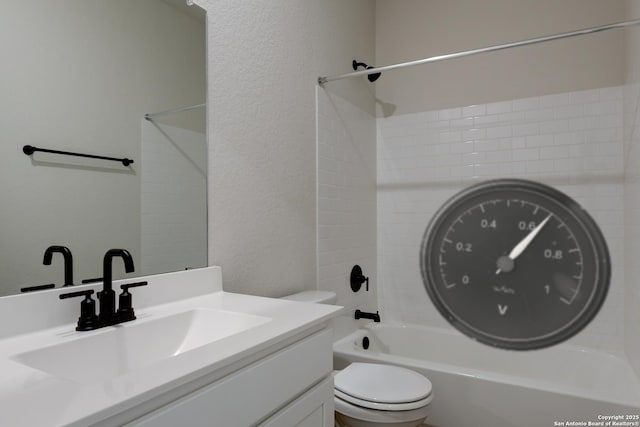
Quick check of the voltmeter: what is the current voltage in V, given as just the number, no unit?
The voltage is 0.65
